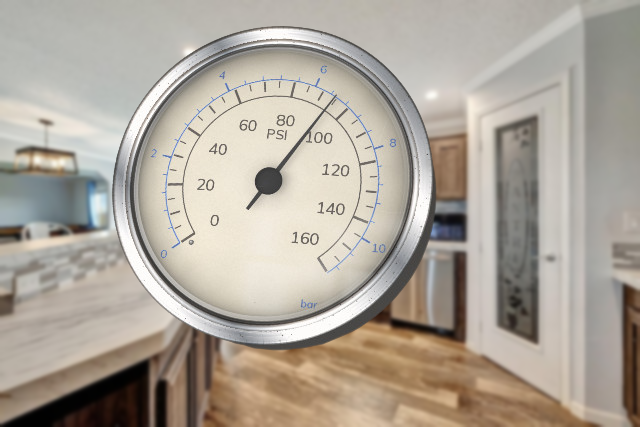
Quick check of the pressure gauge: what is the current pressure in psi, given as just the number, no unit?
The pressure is 95
